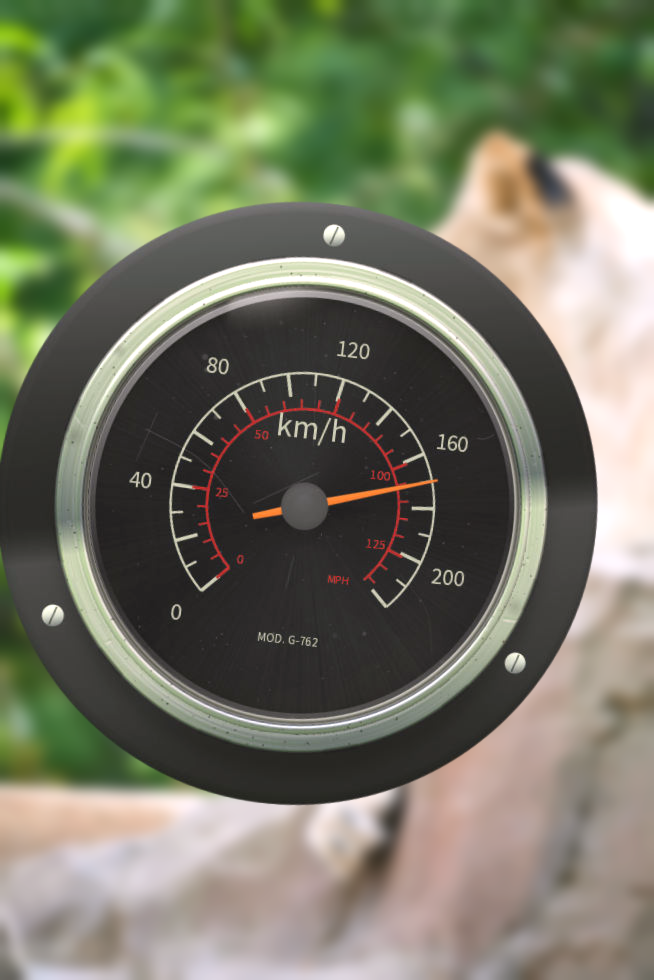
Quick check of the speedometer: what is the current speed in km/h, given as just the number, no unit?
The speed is 170
